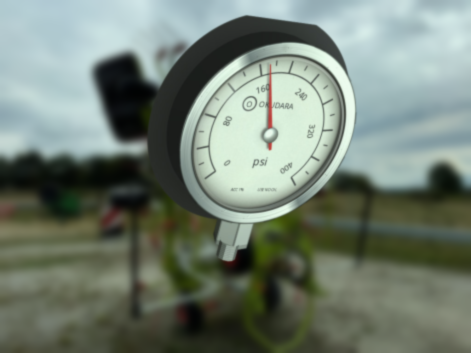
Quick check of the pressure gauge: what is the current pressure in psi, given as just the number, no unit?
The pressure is 170
